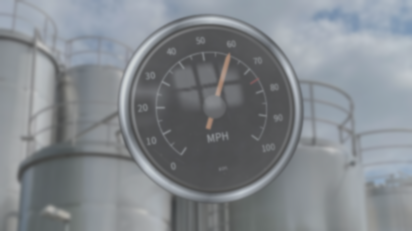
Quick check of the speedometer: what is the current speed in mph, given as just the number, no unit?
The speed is 60
